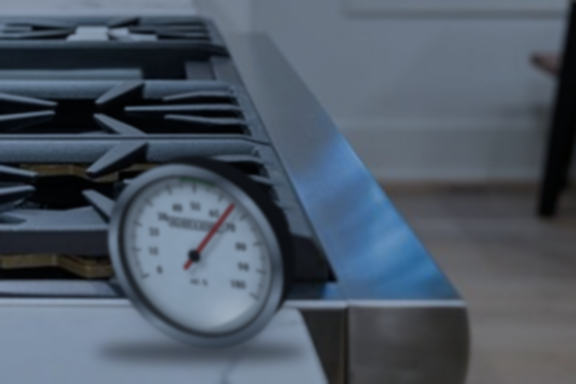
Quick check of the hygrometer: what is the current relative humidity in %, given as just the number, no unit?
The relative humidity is 65
